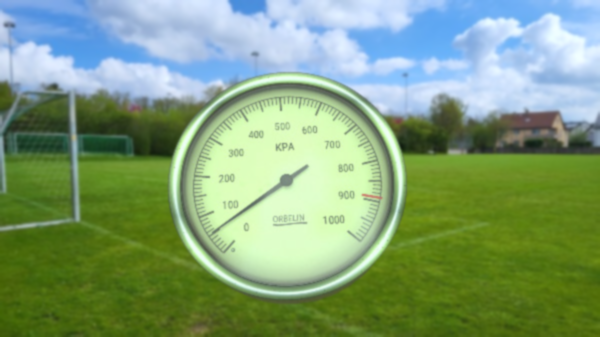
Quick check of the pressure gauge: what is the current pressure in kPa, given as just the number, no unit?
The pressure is 50
